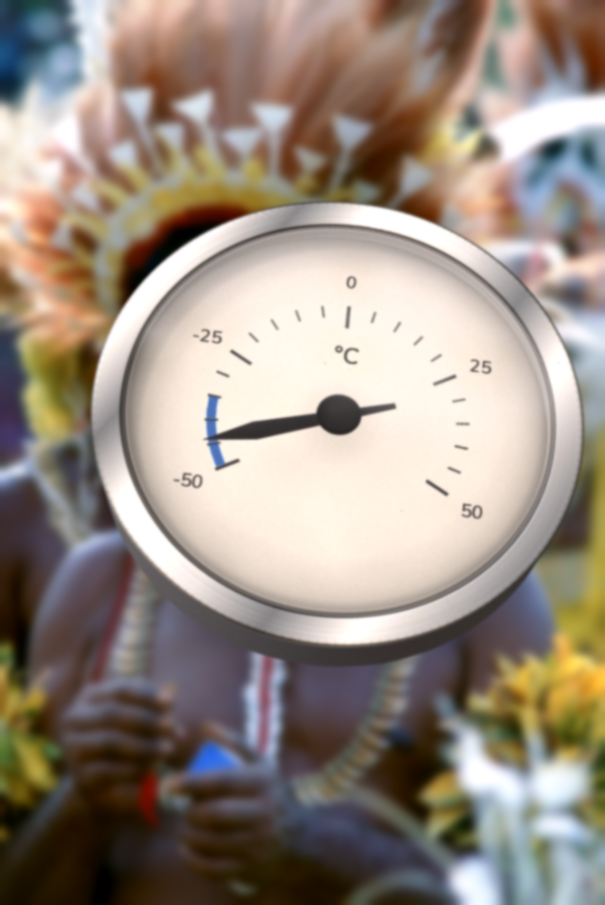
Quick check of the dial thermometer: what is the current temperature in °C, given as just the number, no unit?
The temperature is -45
